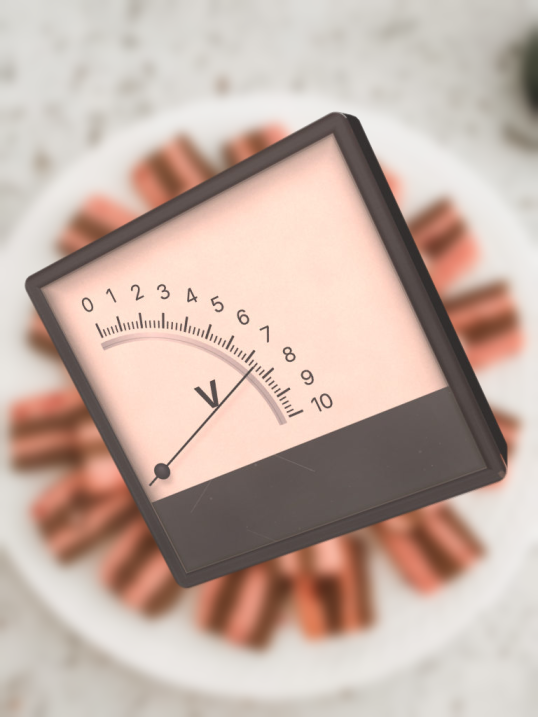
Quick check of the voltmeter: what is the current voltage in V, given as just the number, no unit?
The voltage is 7.4
